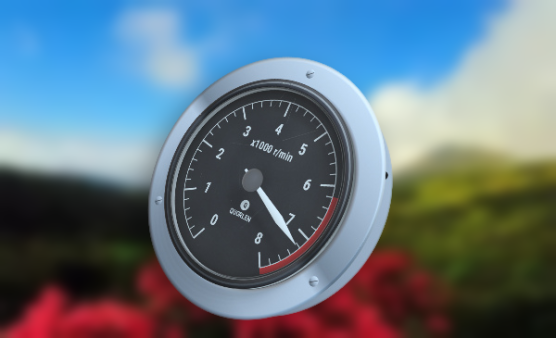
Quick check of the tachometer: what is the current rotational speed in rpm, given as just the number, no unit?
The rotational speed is 7200
